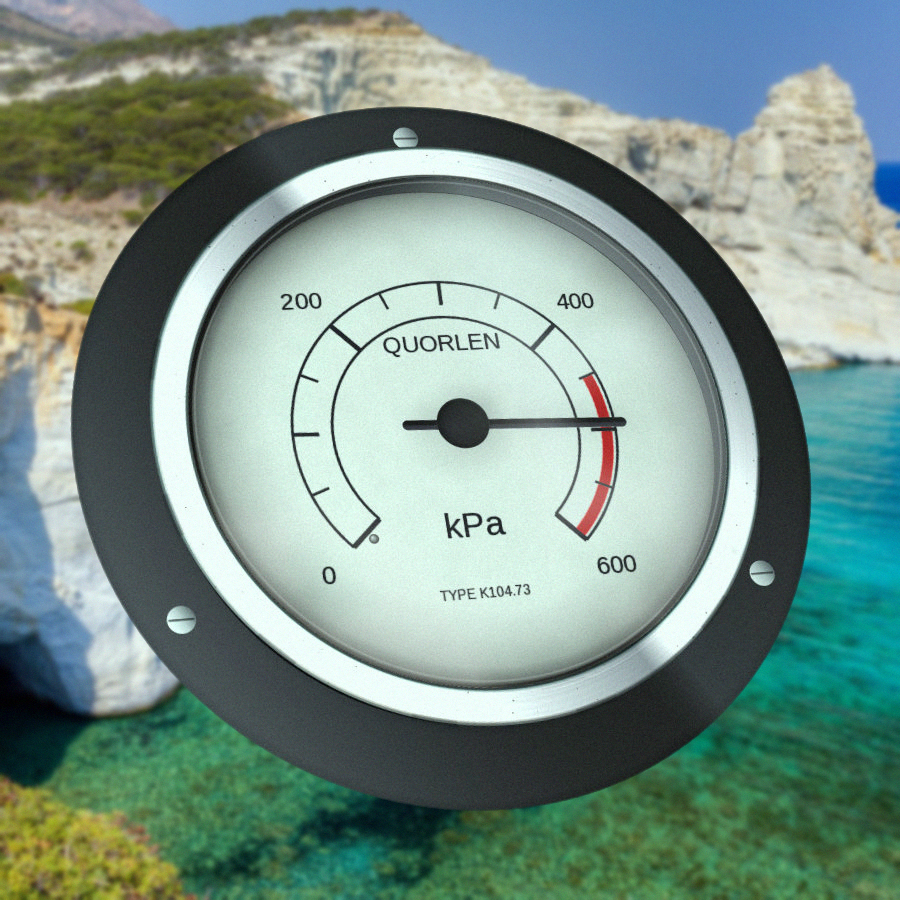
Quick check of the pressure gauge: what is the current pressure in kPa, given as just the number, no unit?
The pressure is 500
